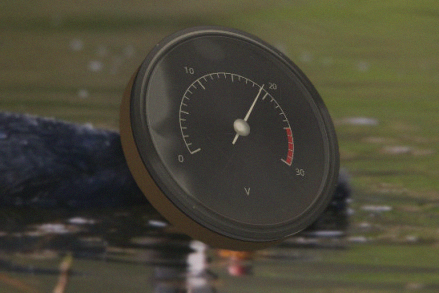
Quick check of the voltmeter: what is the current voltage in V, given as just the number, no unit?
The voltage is 19
